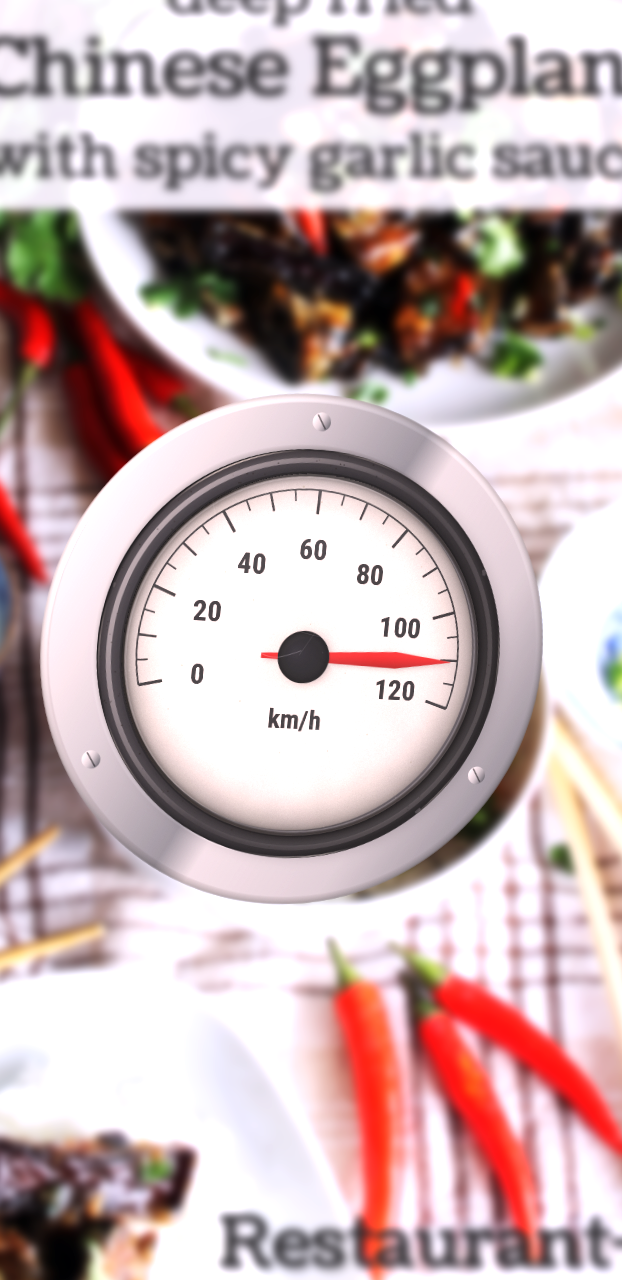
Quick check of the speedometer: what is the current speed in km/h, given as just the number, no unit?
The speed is 110
